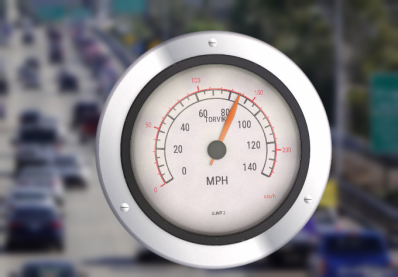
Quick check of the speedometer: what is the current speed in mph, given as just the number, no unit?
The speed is 85
